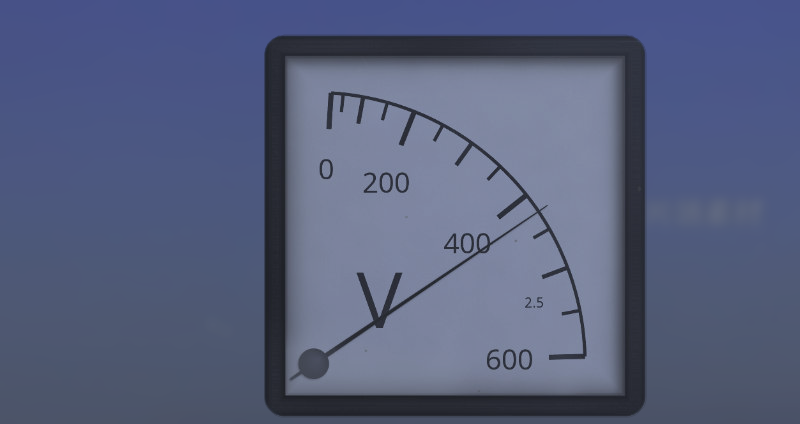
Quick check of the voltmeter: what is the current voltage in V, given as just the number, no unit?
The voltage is 425
